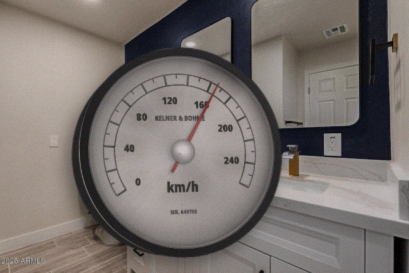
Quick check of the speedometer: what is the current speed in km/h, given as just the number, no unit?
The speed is 165
